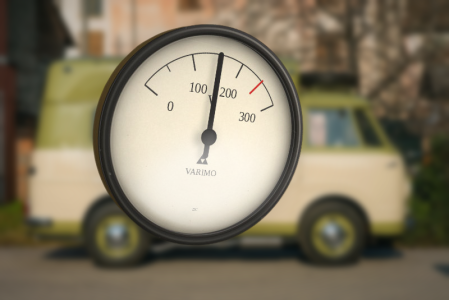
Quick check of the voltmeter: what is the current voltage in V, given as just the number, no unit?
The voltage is 150
